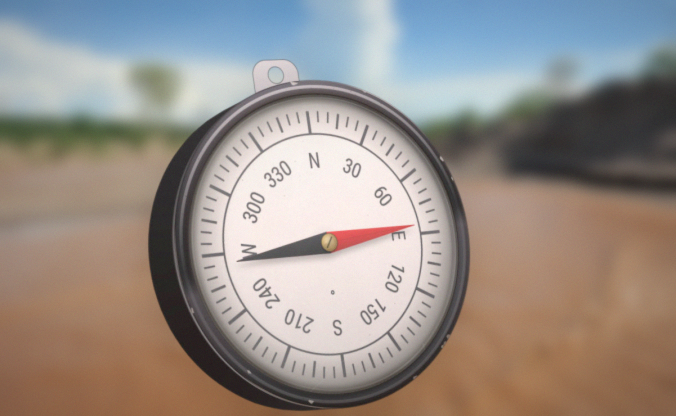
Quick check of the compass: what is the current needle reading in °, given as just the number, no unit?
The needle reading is 85
